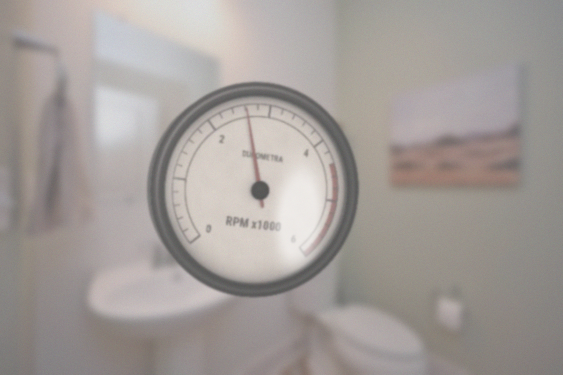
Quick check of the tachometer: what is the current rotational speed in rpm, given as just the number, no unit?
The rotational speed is 2600
